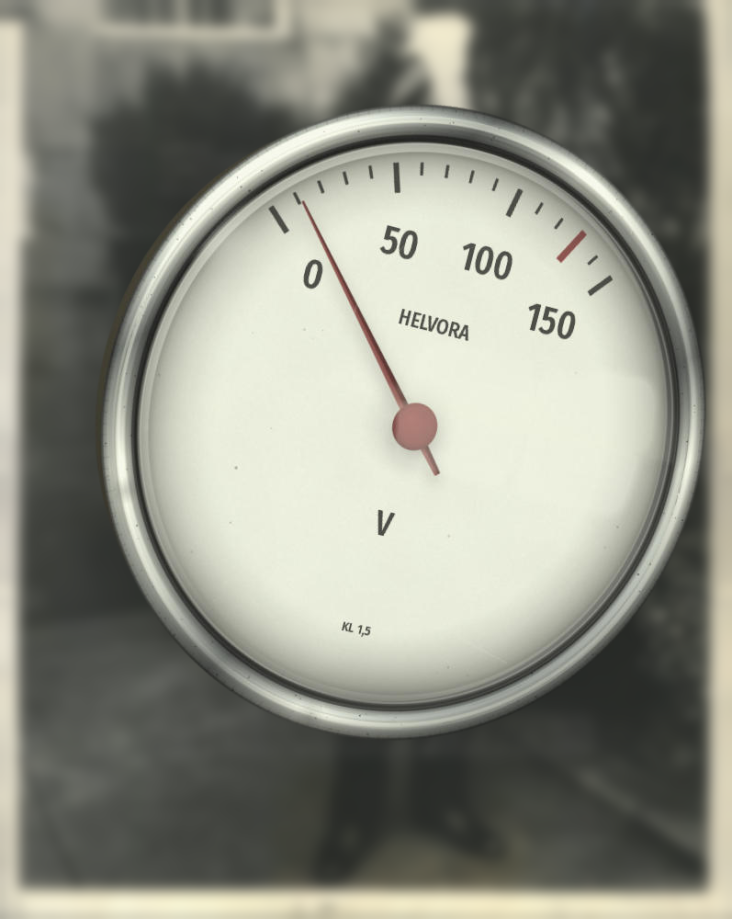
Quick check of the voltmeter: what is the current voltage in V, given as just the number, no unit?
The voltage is 10
